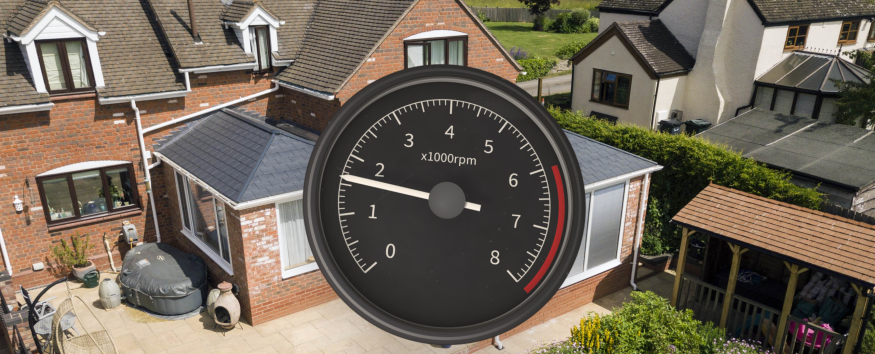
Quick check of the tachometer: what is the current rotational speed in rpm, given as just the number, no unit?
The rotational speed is 1600
